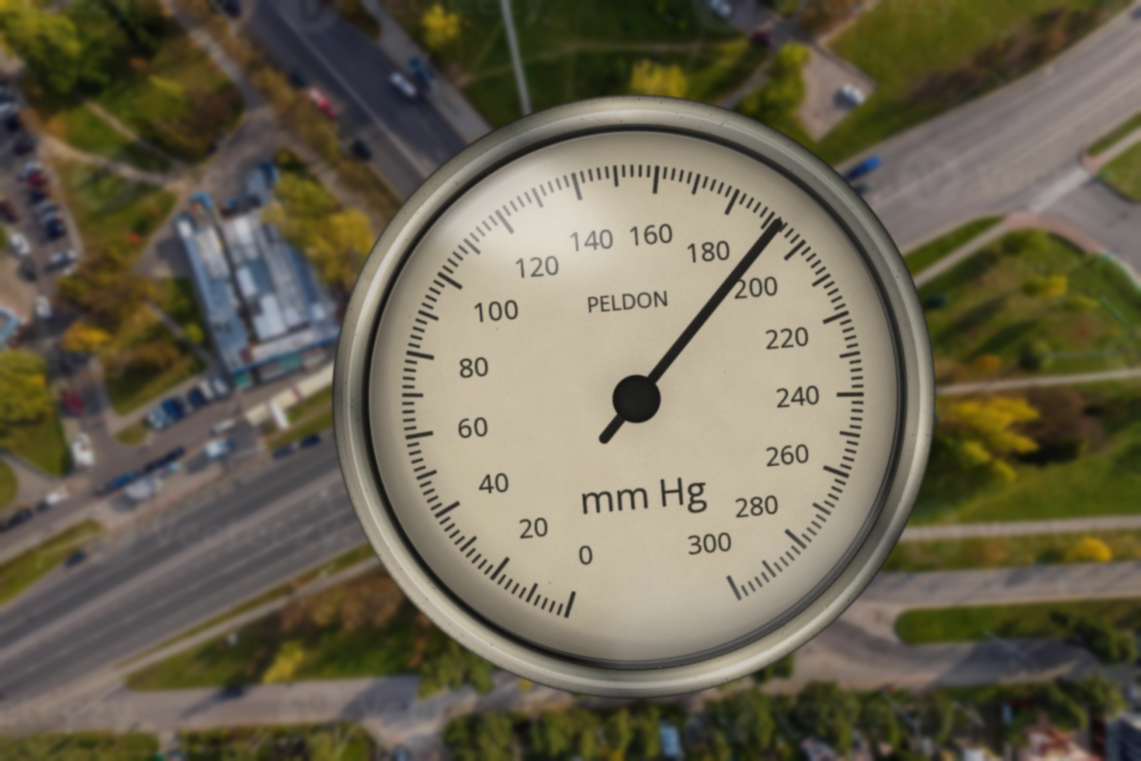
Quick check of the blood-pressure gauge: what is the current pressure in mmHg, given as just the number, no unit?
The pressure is 192
